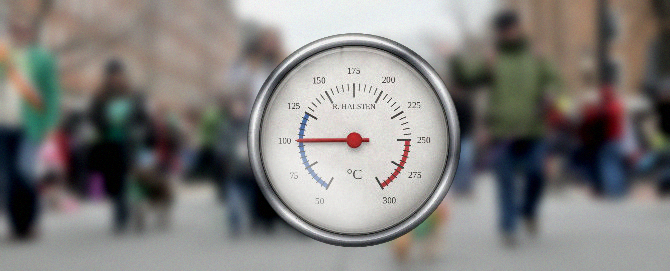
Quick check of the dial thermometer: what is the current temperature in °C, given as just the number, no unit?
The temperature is 100
